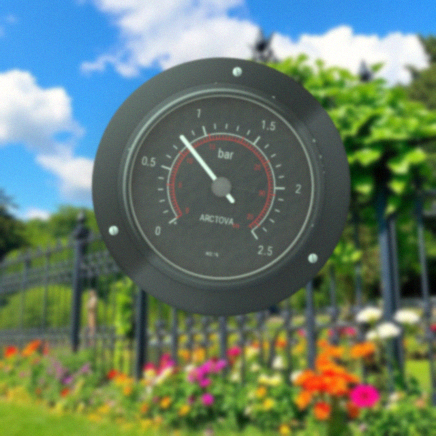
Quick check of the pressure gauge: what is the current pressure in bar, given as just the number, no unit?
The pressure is 0.8
